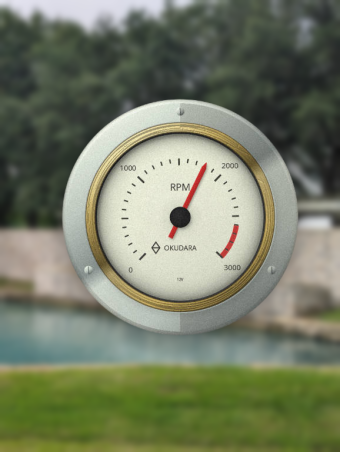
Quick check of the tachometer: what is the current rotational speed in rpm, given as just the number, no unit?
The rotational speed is 1800
